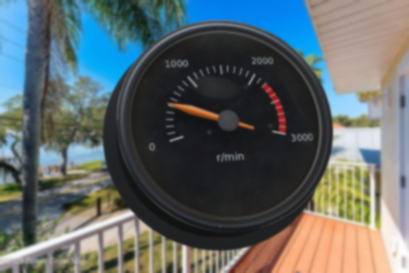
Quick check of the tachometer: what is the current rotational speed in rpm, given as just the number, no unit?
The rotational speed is 500
